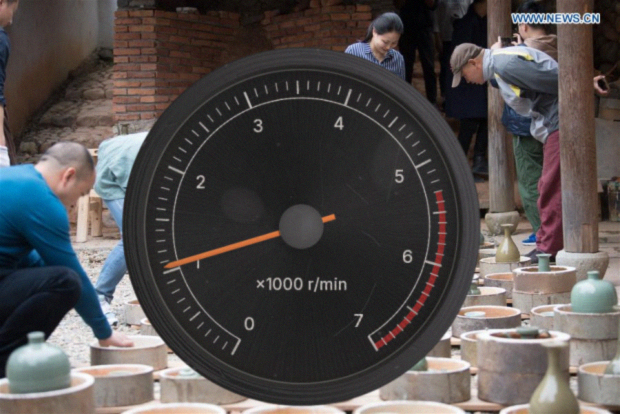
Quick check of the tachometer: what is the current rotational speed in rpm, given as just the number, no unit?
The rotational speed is 1050
